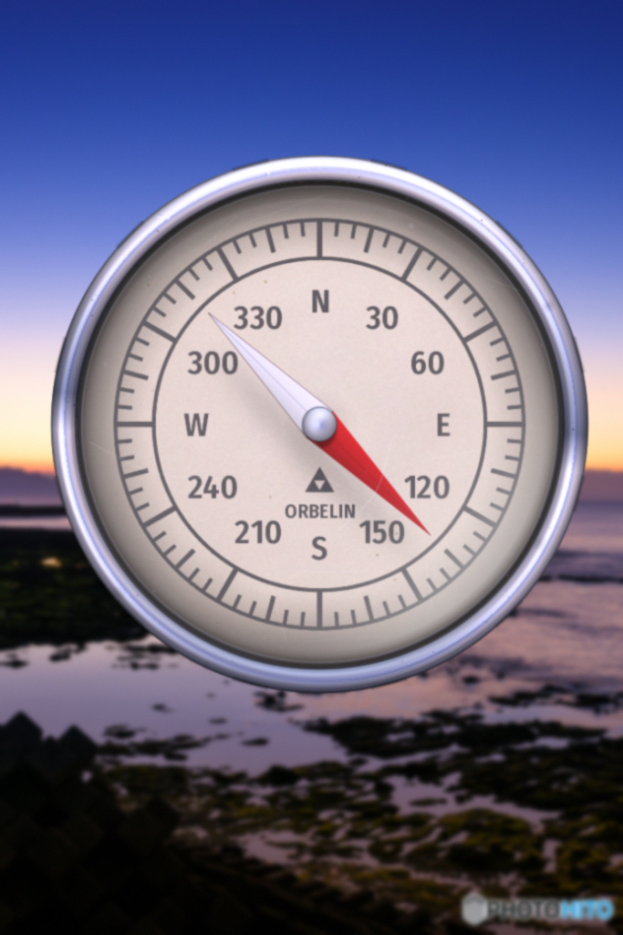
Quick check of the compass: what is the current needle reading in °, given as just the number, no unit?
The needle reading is 135
